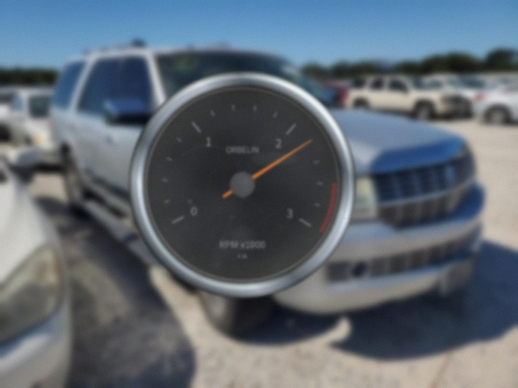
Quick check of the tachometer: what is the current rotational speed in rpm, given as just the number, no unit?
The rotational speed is 2200
